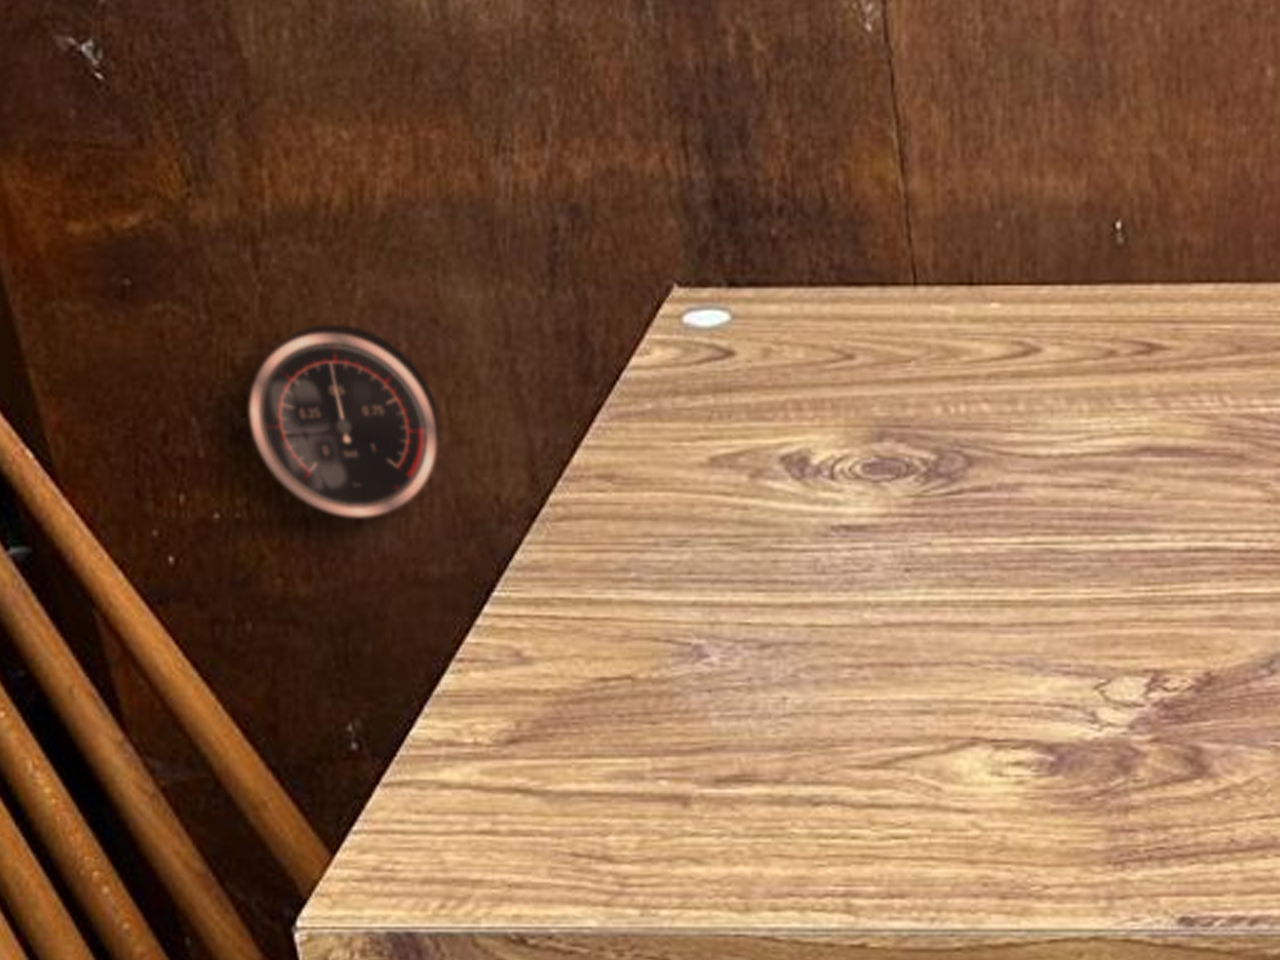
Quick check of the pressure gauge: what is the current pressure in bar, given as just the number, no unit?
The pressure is 0.5
